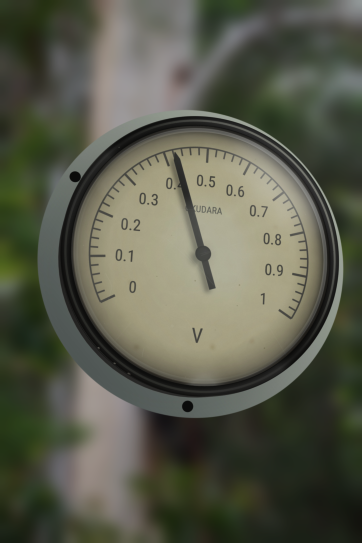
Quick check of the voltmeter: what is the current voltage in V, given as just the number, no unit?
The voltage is 0.42
